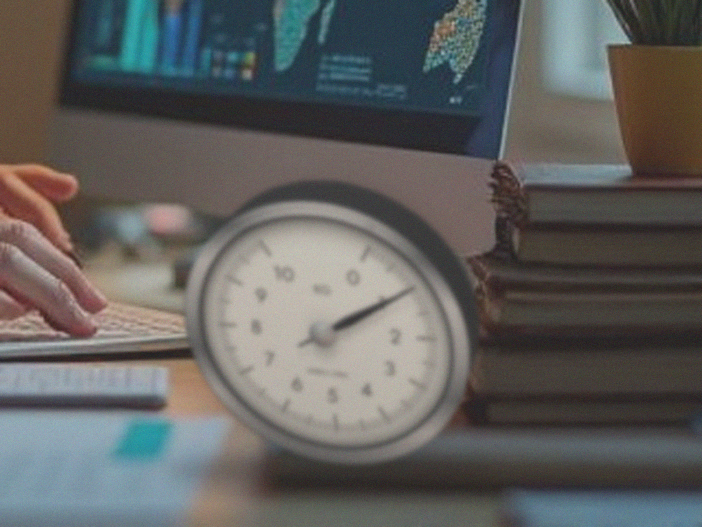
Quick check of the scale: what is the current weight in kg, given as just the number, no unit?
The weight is 1
